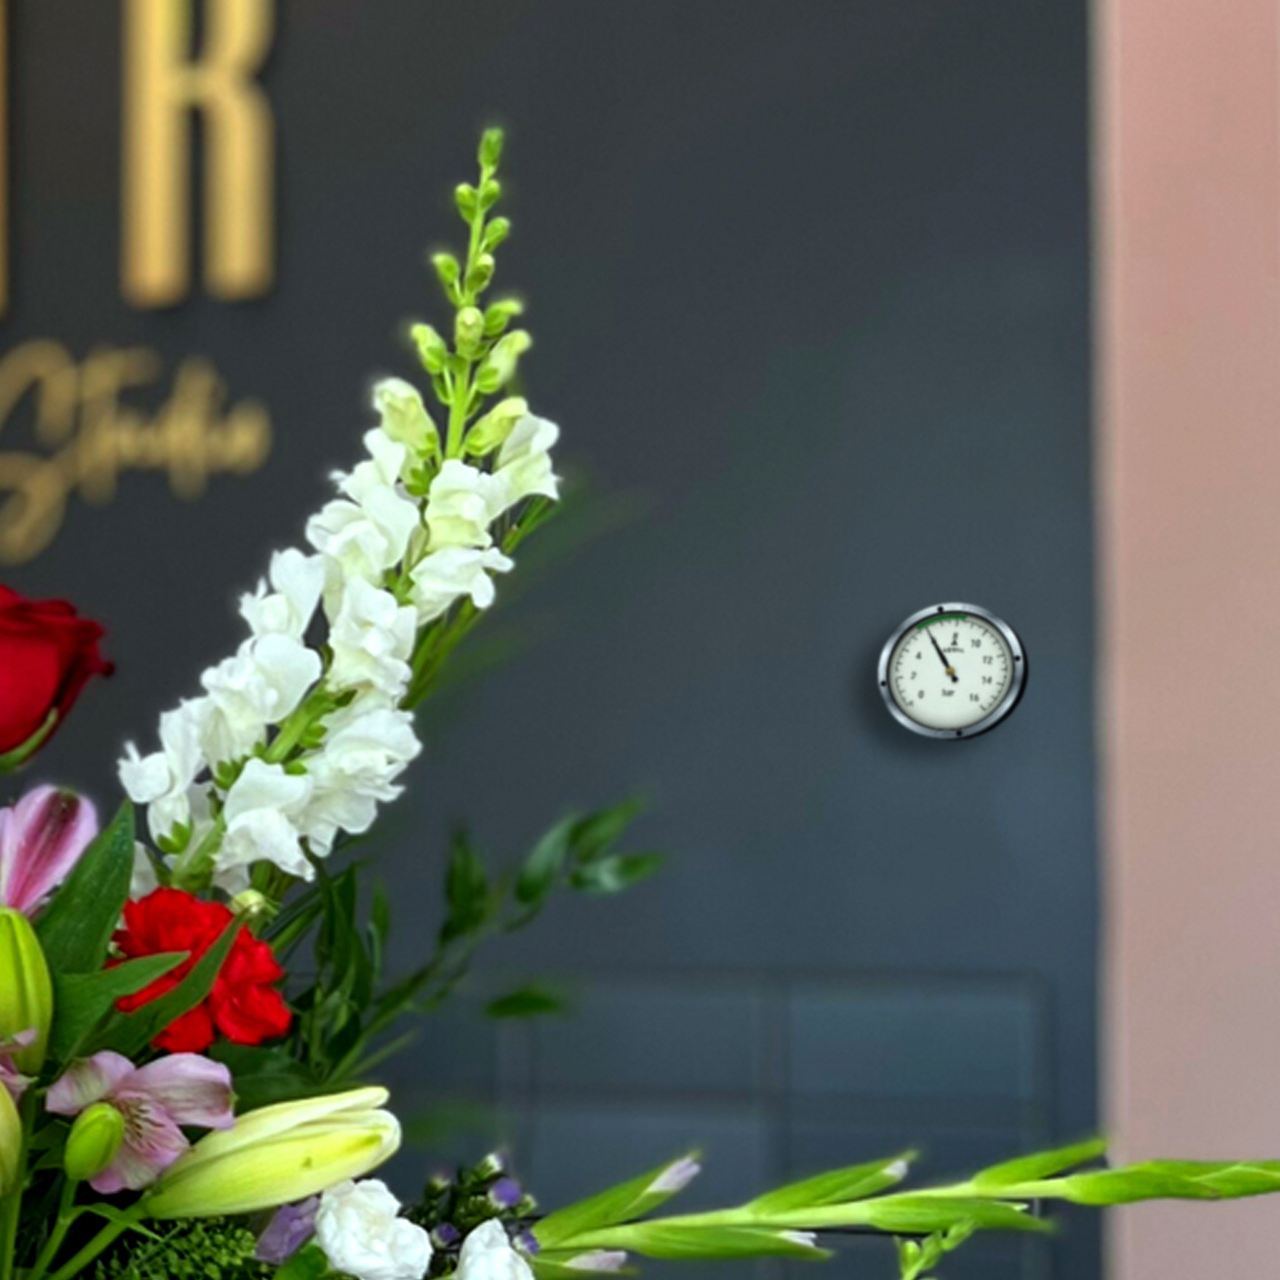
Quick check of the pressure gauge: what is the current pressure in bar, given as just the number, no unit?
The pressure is 6
